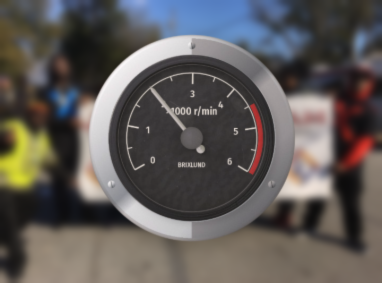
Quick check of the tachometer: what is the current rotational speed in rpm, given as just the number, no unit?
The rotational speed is 2000
